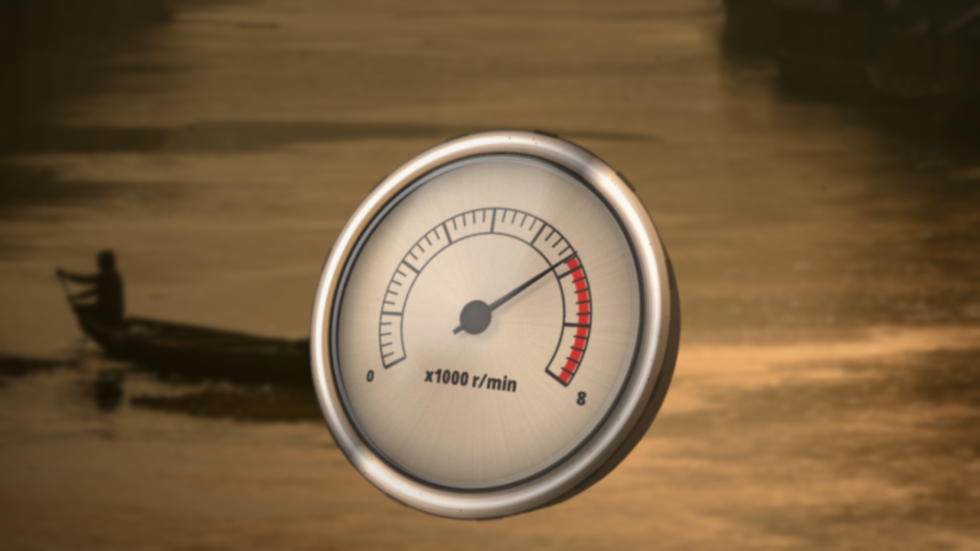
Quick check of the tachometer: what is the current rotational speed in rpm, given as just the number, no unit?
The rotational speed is 5800
